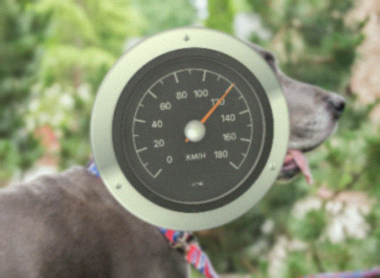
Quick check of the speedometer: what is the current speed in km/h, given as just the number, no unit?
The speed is 120
